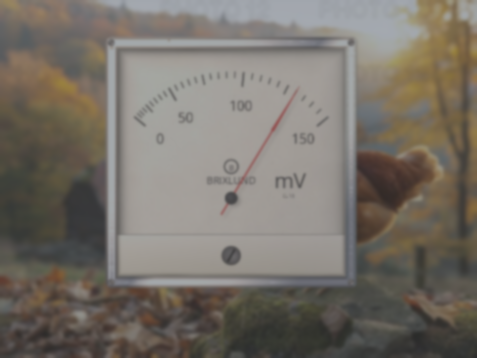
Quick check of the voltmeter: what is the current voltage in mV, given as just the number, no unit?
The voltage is 130
